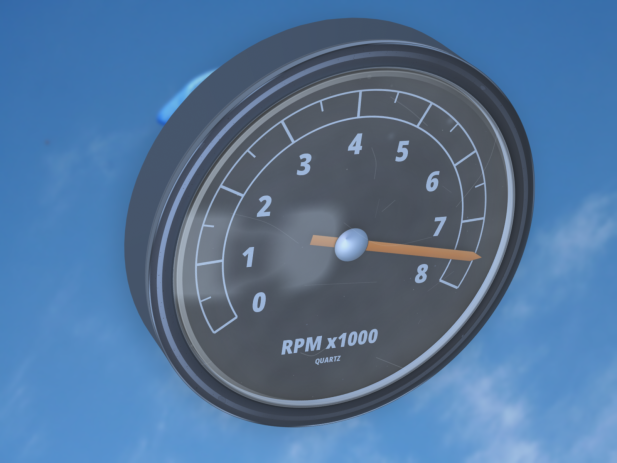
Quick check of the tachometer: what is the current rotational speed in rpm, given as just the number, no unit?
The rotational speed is 7500
